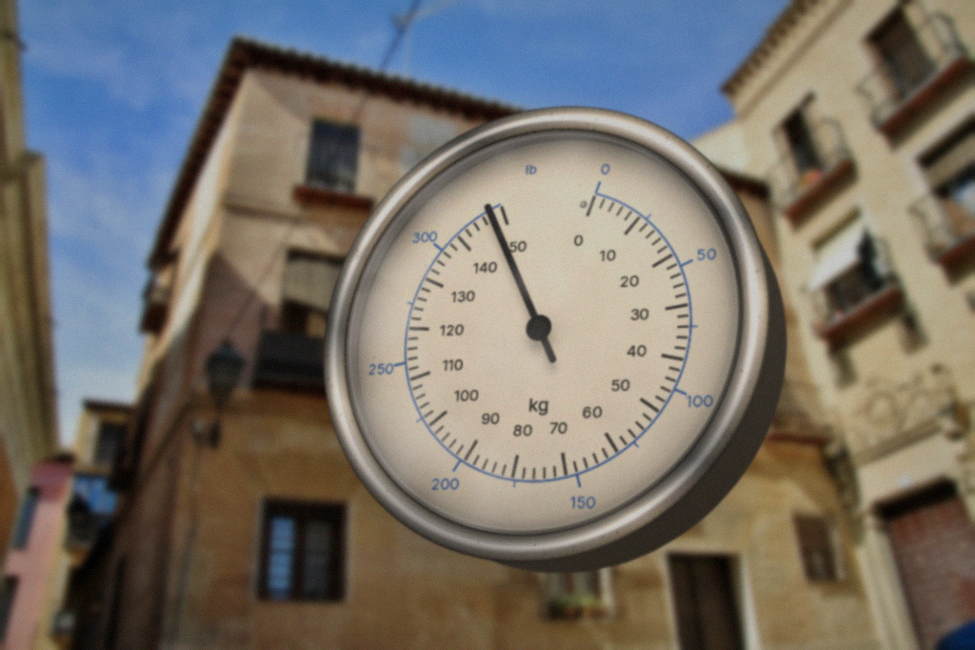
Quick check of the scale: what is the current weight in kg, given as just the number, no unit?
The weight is 148
